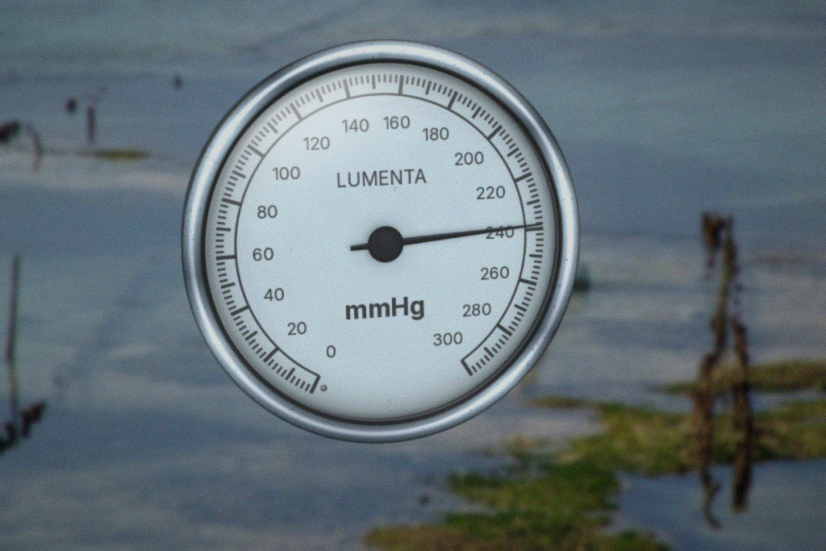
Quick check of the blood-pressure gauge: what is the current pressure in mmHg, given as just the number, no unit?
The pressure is 238
